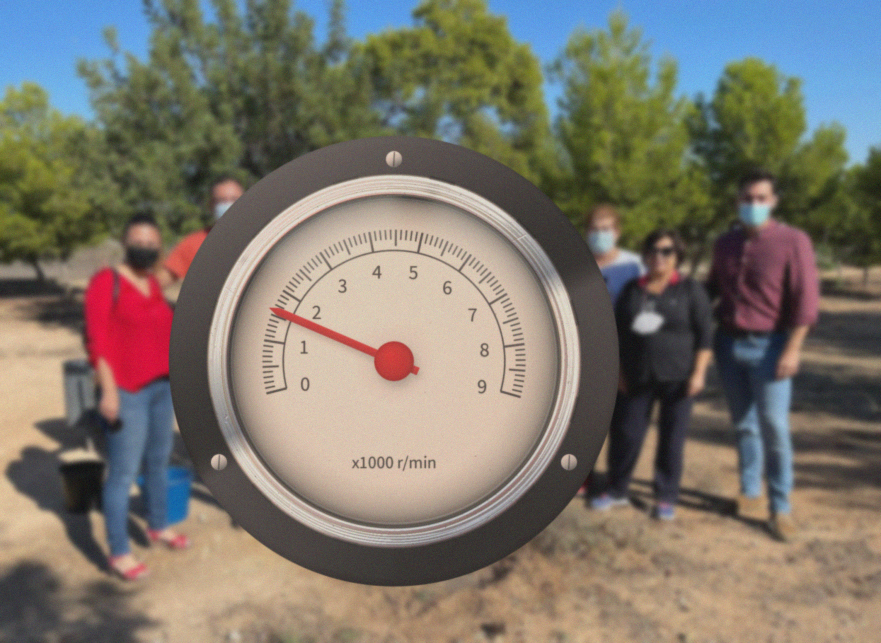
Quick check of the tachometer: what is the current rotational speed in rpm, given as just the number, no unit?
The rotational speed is 1600
